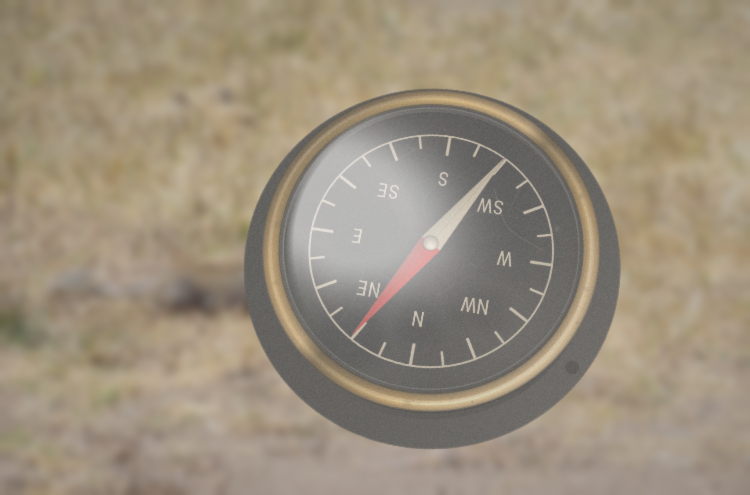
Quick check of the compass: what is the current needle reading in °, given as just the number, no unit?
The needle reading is 30
